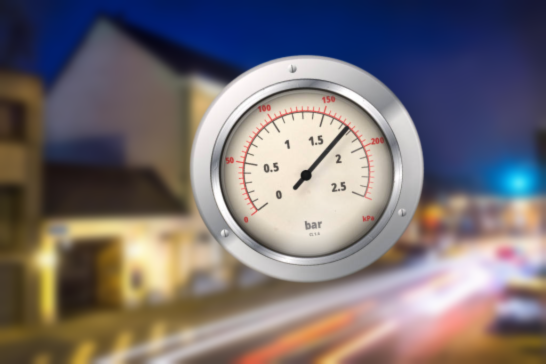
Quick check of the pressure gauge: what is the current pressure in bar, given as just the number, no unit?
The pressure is 1.75
